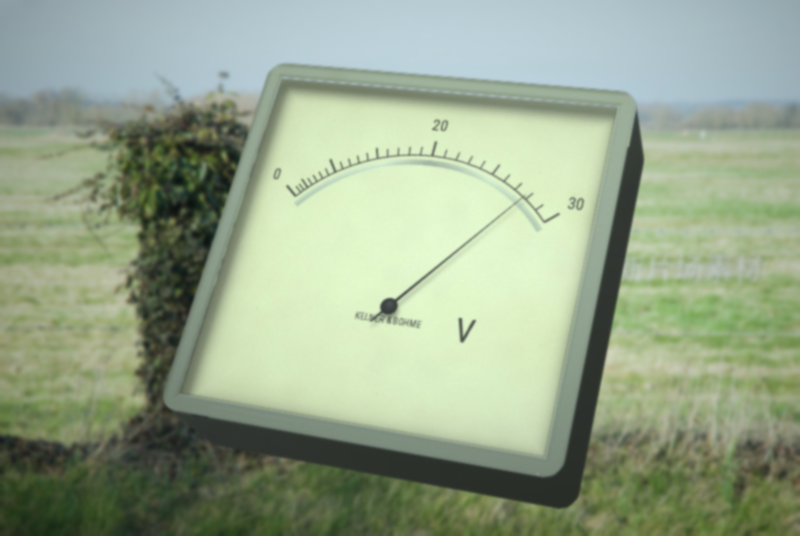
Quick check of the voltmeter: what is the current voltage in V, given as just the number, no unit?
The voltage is 28
